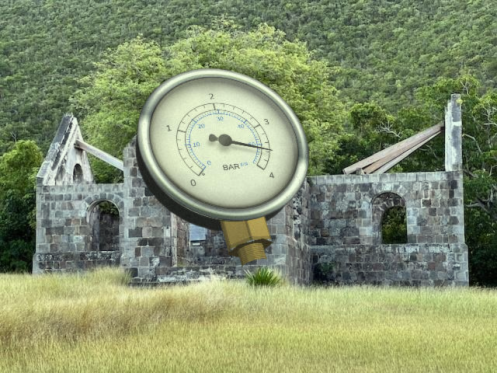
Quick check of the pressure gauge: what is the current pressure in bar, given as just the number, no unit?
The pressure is 3.6
